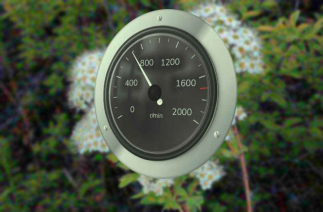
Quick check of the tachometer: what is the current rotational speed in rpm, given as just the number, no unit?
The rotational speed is 700
